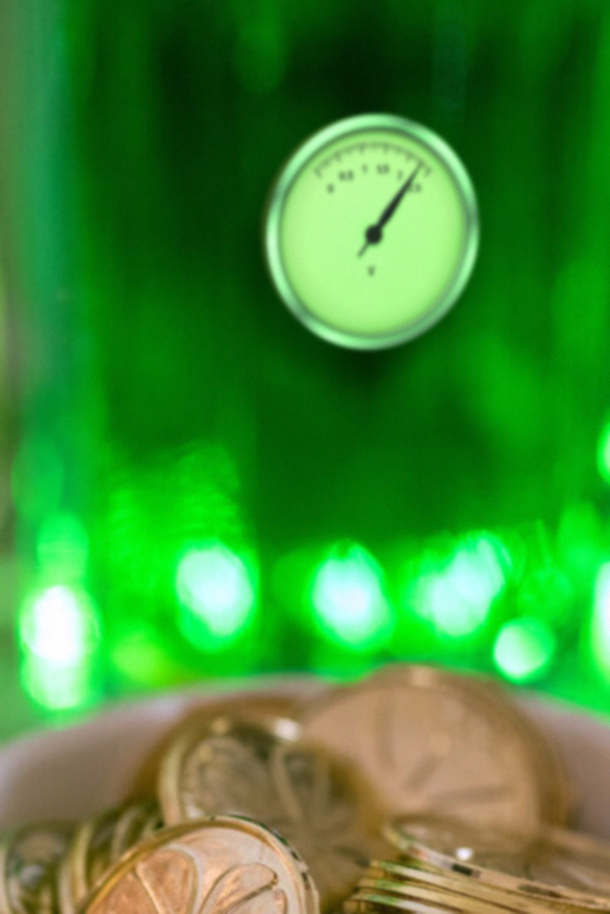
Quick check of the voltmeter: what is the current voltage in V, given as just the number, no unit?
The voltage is 2.25
